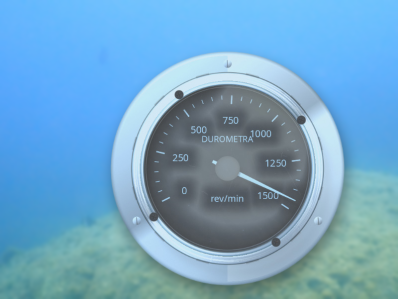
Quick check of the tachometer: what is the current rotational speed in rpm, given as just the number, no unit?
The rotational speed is 1450
